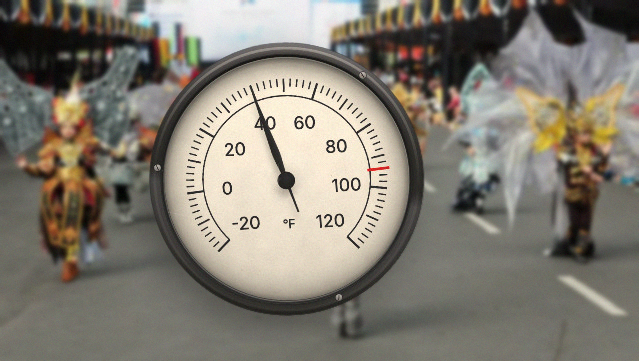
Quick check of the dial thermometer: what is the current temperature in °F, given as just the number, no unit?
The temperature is 40
